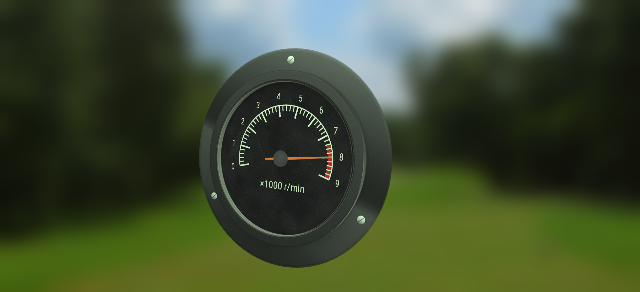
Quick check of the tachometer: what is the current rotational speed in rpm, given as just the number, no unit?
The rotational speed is 8000
